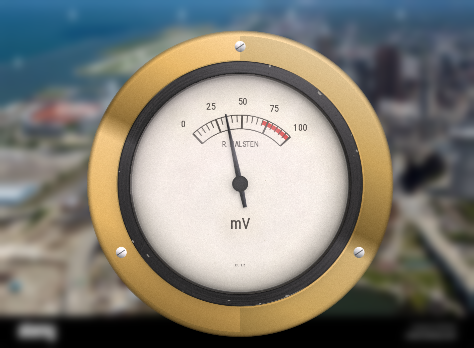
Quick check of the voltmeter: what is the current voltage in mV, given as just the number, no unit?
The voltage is 35
